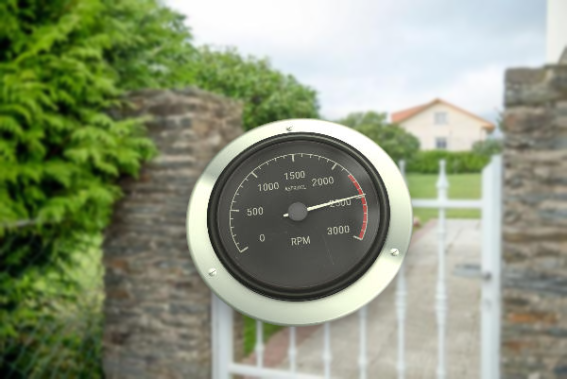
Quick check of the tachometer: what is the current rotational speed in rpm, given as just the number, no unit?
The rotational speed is 2500
